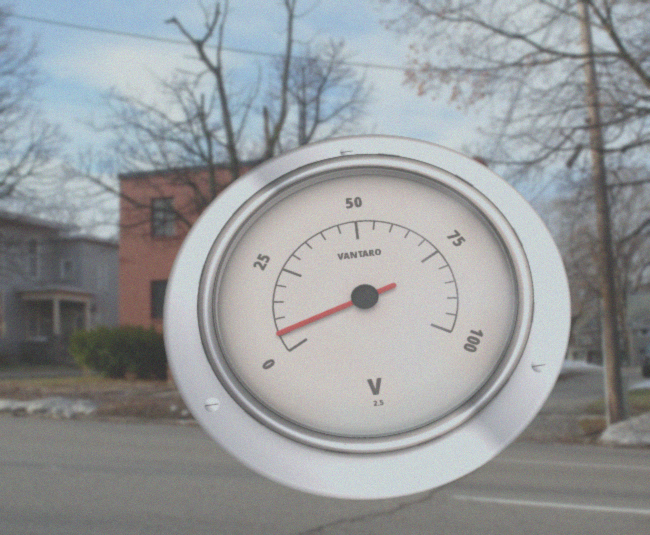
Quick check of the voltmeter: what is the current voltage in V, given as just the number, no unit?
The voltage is 5
